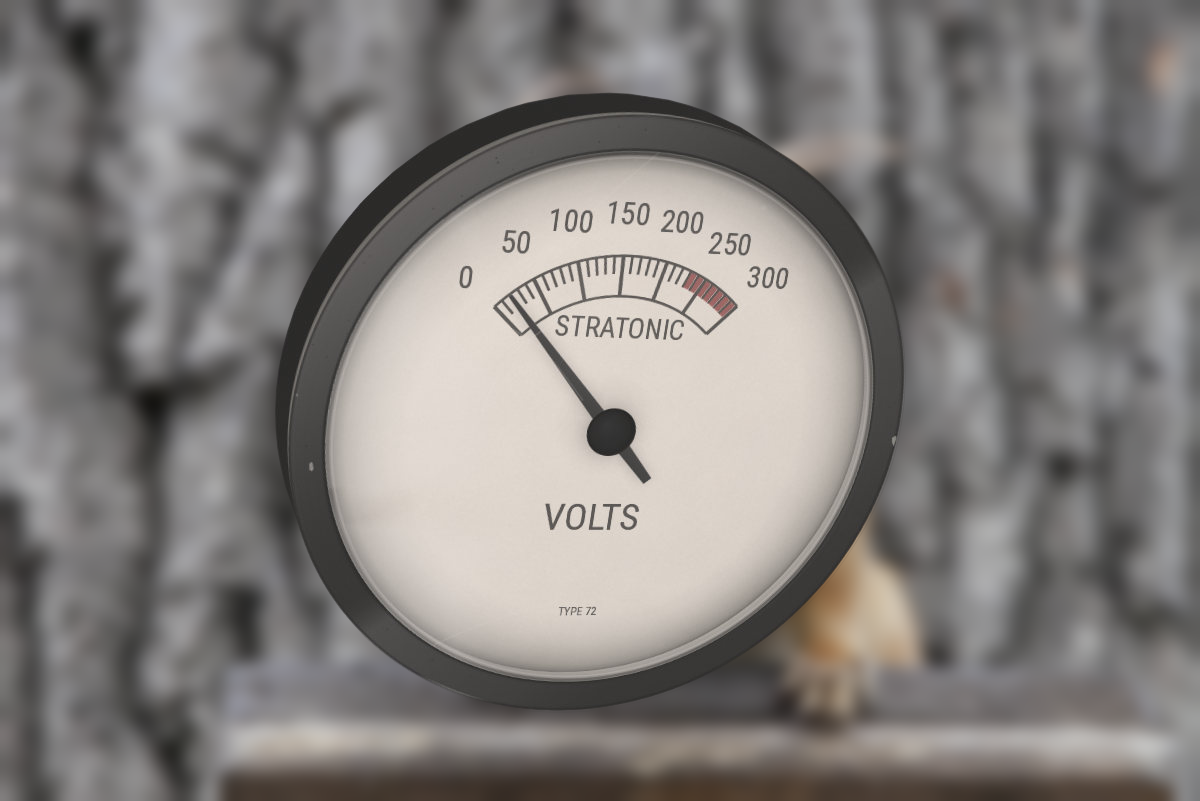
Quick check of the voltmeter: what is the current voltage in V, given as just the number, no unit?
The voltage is 20
